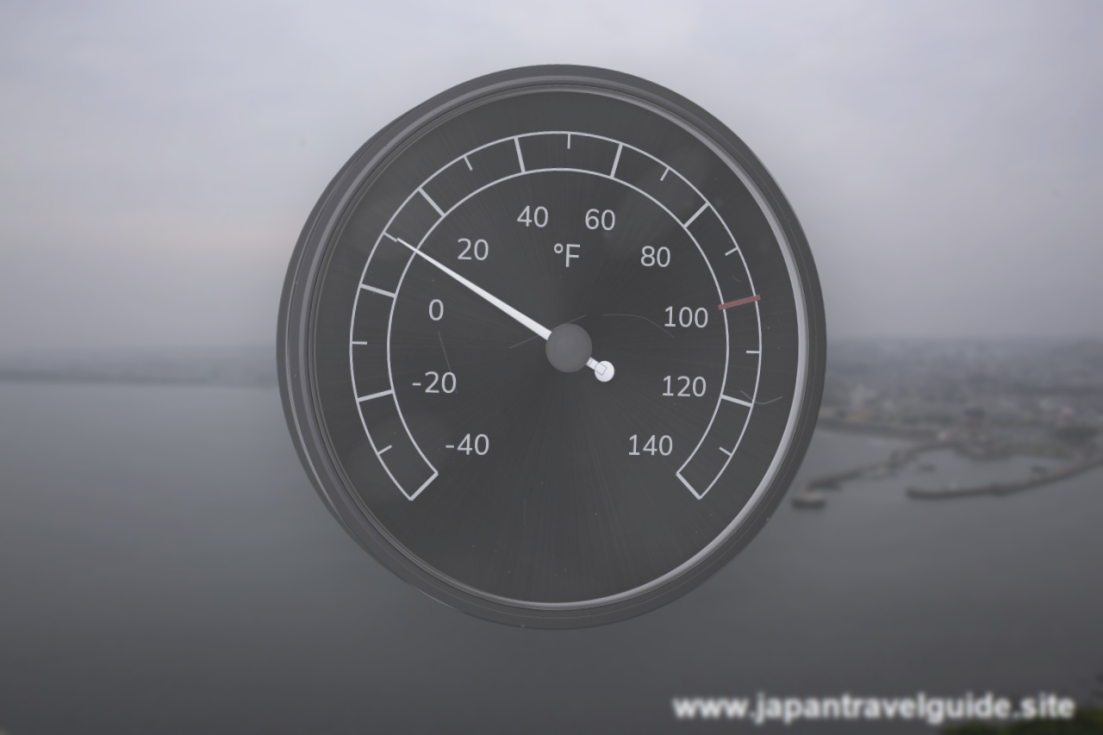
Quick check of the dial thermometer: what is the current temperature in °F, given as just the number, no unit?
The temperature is 10
